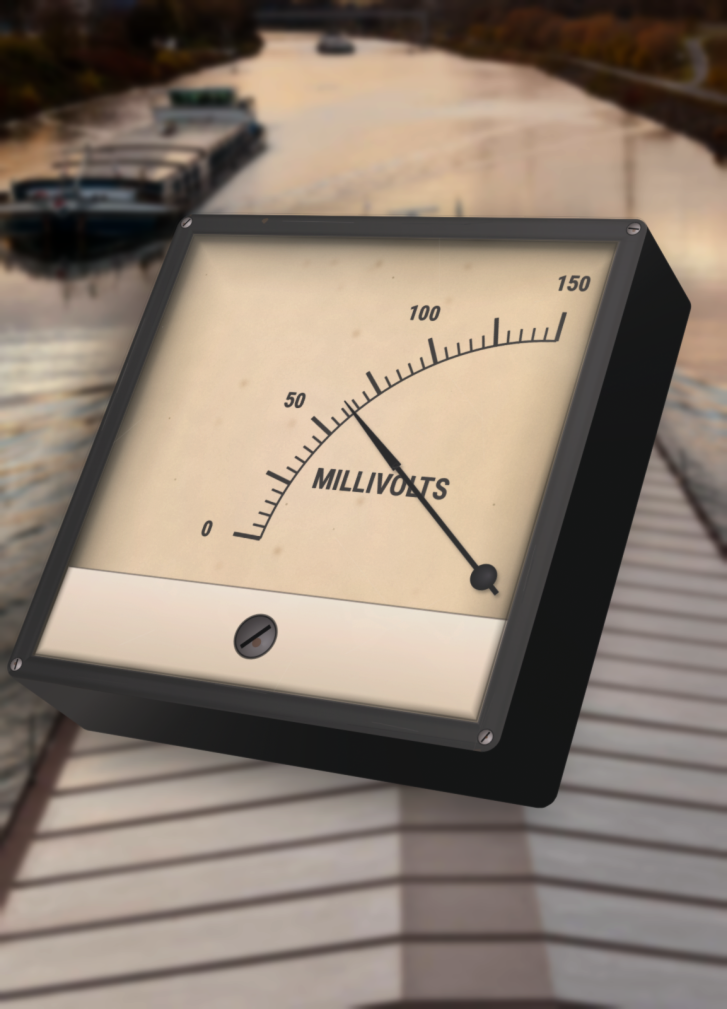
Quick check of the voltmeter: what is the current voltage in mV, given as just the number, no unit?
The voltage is 62.5
